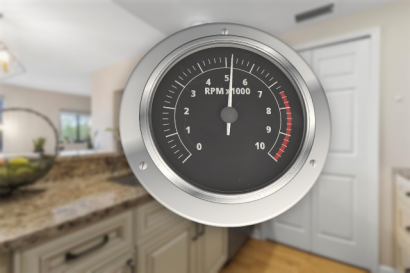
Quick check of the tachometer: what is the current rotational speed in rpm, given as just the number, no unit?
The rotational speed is 5200
